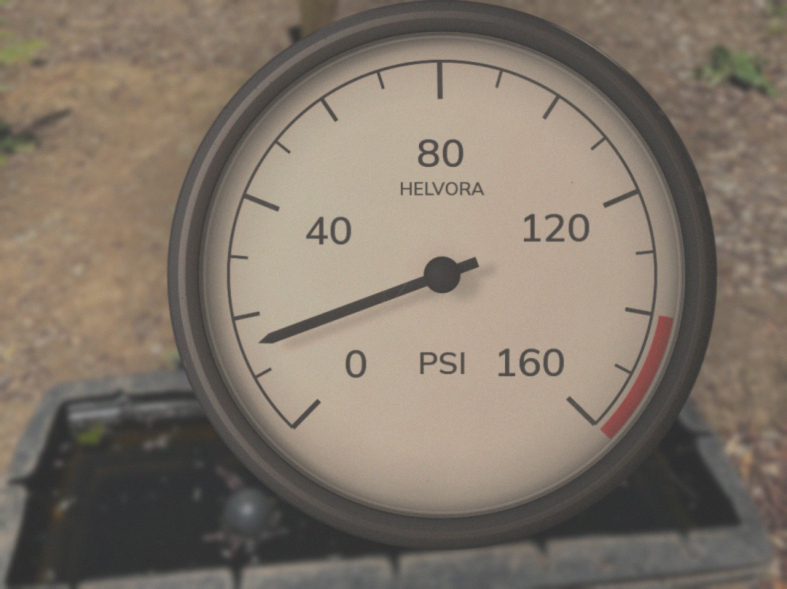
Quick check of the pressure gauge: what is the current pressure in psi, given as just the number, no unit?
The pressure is 15
